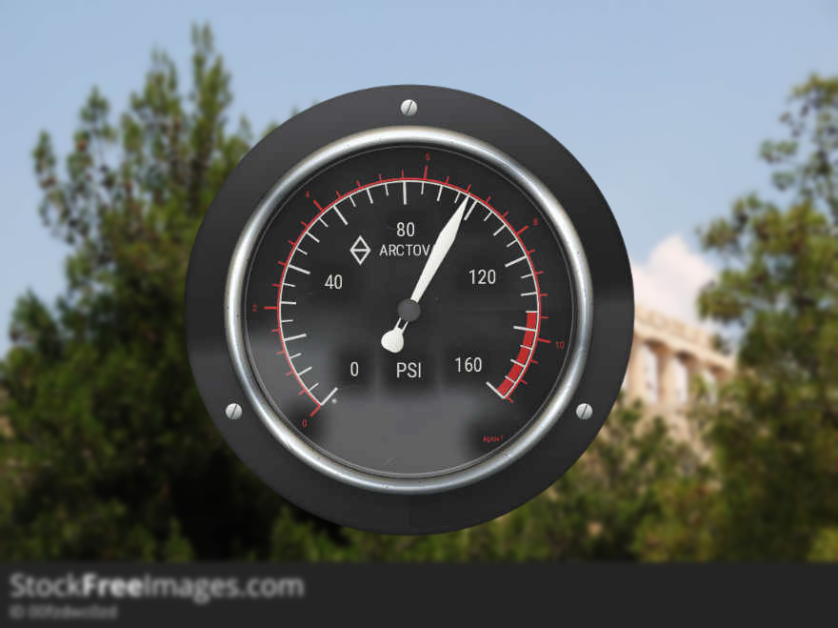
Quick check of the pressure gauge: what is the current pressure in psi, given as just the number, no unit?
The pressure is 97.5
